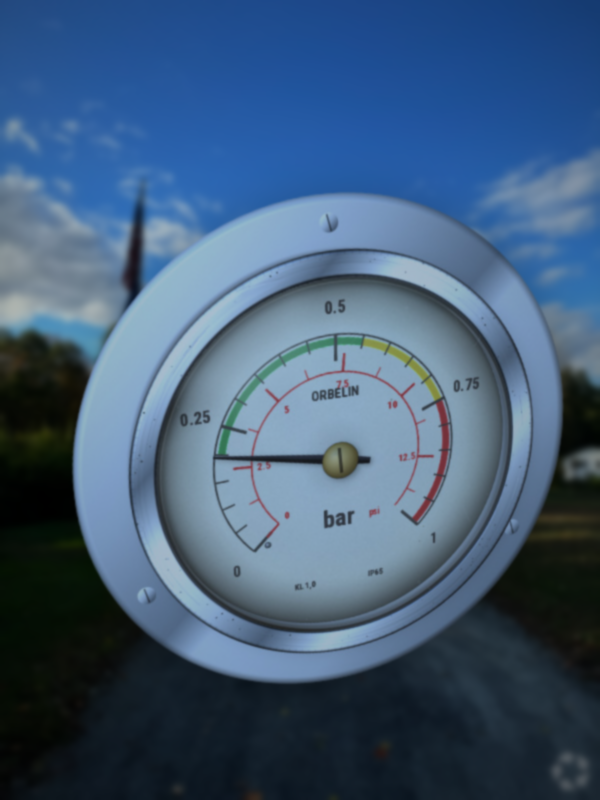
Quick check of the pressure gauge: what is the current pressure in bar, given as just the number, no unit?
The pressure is 0.2
